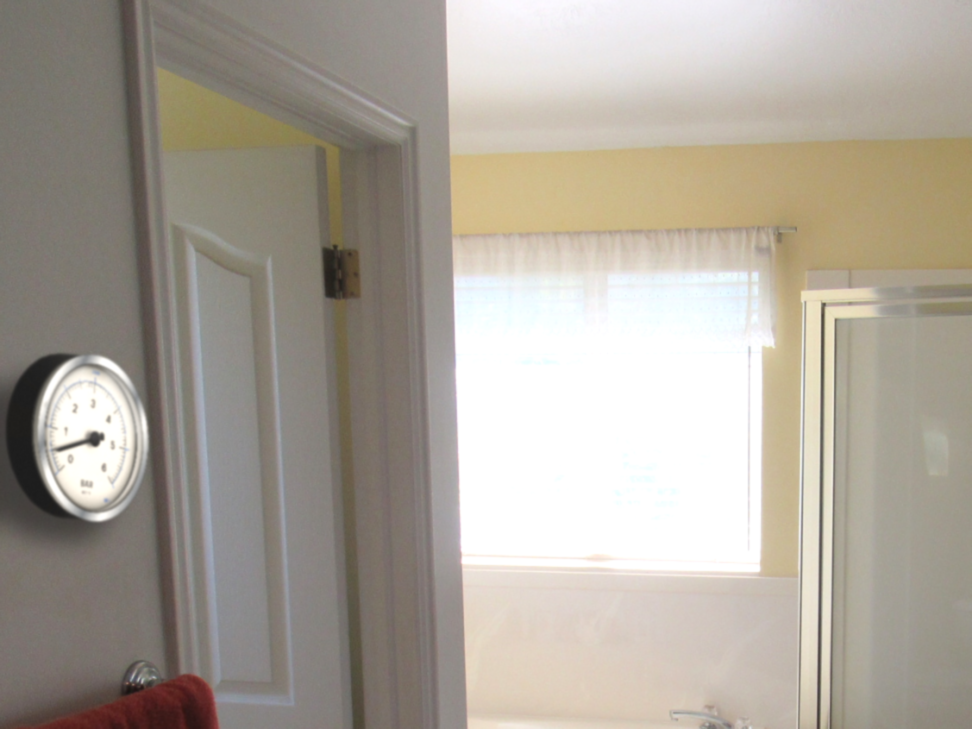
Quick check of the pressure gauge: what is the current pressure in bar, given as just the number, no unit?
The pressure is 0.5
